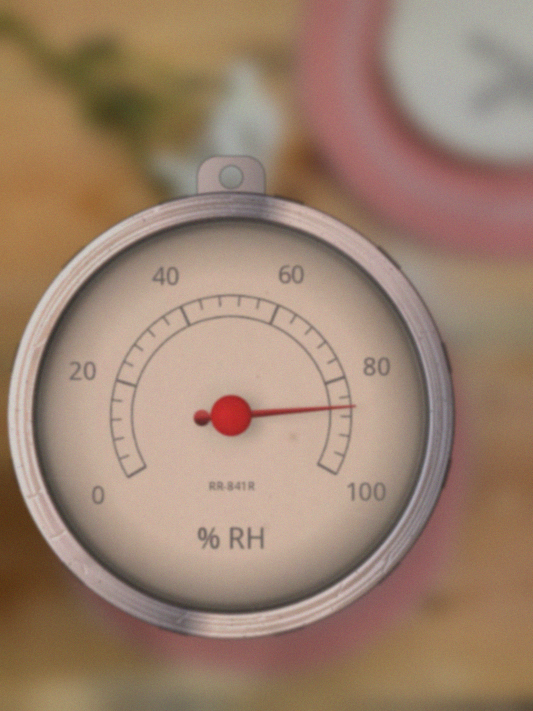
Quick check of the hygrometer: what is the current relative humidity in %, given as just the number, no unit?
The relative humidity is 86
